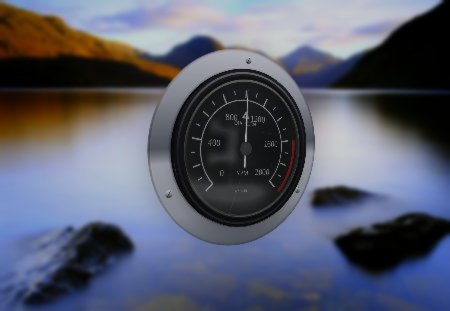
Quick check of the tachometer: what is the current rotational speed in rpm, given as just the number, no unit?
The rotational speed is 1000
